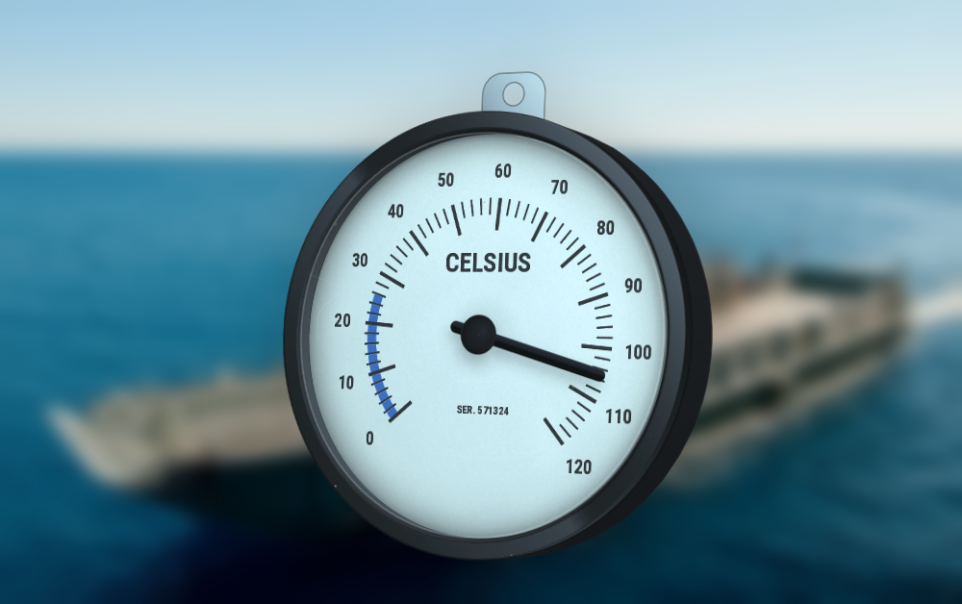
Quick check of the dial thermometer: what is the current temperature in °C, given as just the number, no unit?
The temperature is 105
